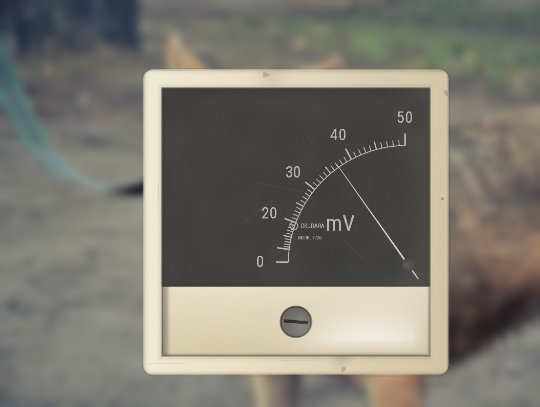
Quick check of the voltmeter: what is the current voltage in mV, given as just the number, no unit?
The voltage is 37
